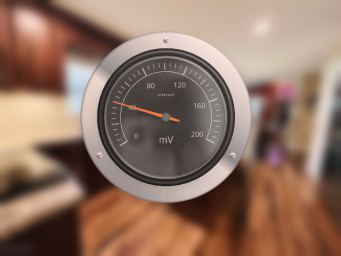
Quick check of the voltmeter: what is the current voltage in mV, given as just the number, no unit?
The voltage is 40
